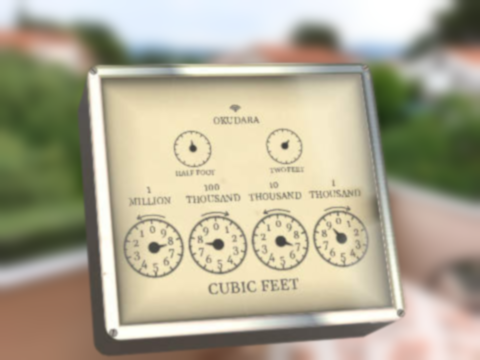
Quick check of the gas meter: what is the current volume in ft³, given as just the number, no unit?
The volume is 776900
